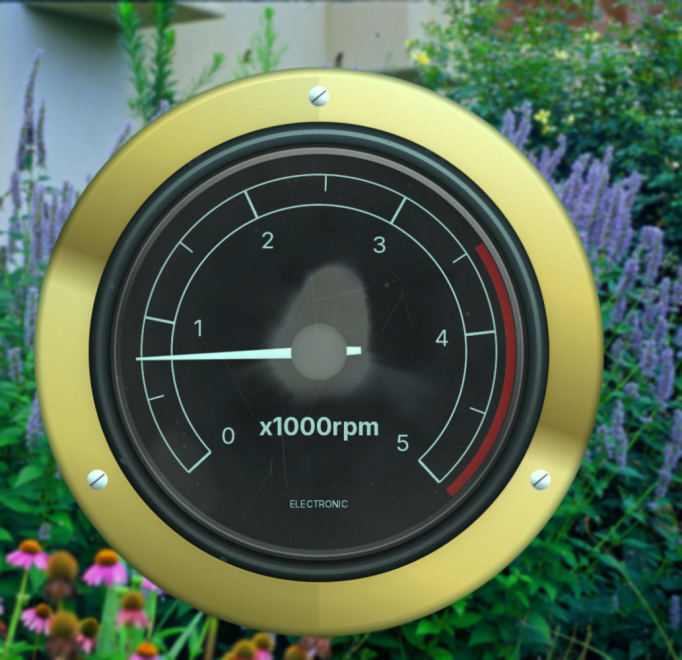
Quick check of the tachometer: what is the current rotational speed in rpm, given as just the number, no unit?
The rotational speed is 750
